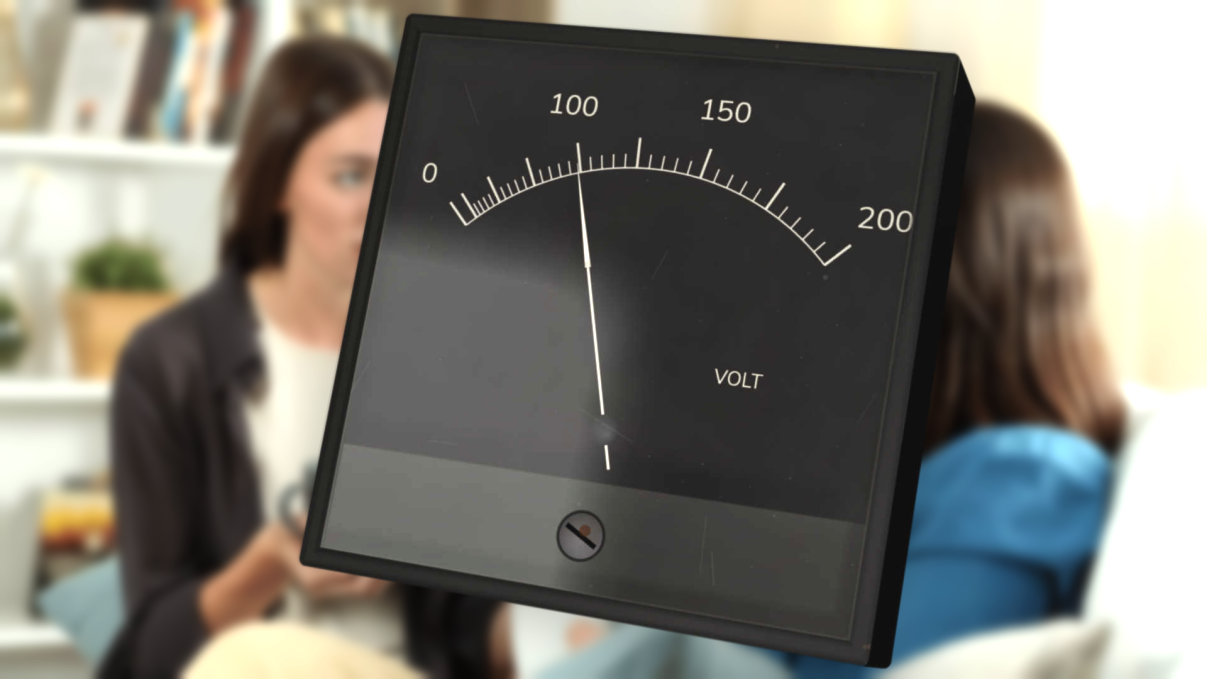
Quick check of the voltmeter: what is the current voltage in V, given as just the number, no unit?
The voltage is 100
